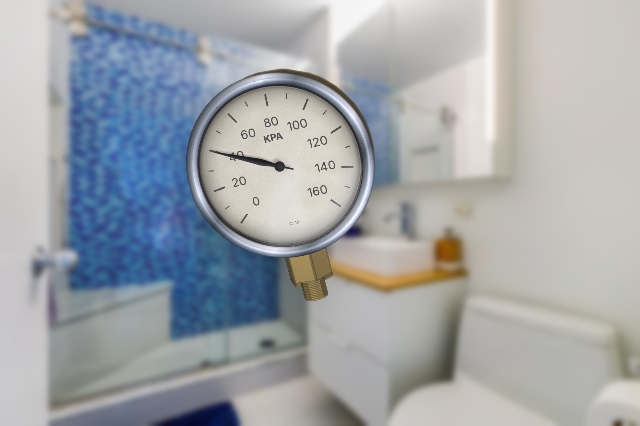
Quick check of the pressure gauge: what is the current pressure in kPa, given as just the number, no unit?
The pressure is 40
